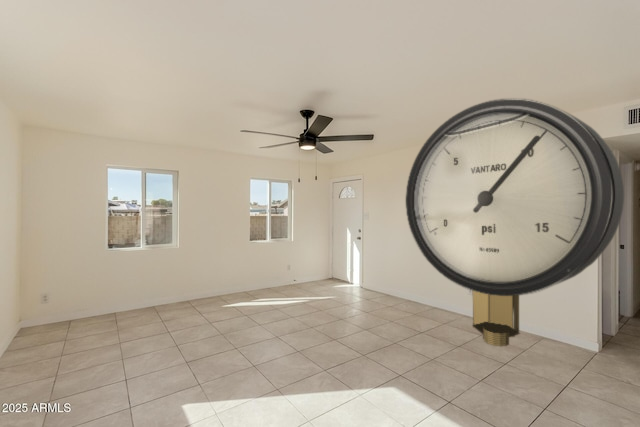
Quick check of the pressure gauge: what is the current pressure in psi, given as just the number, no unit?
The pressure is 10
